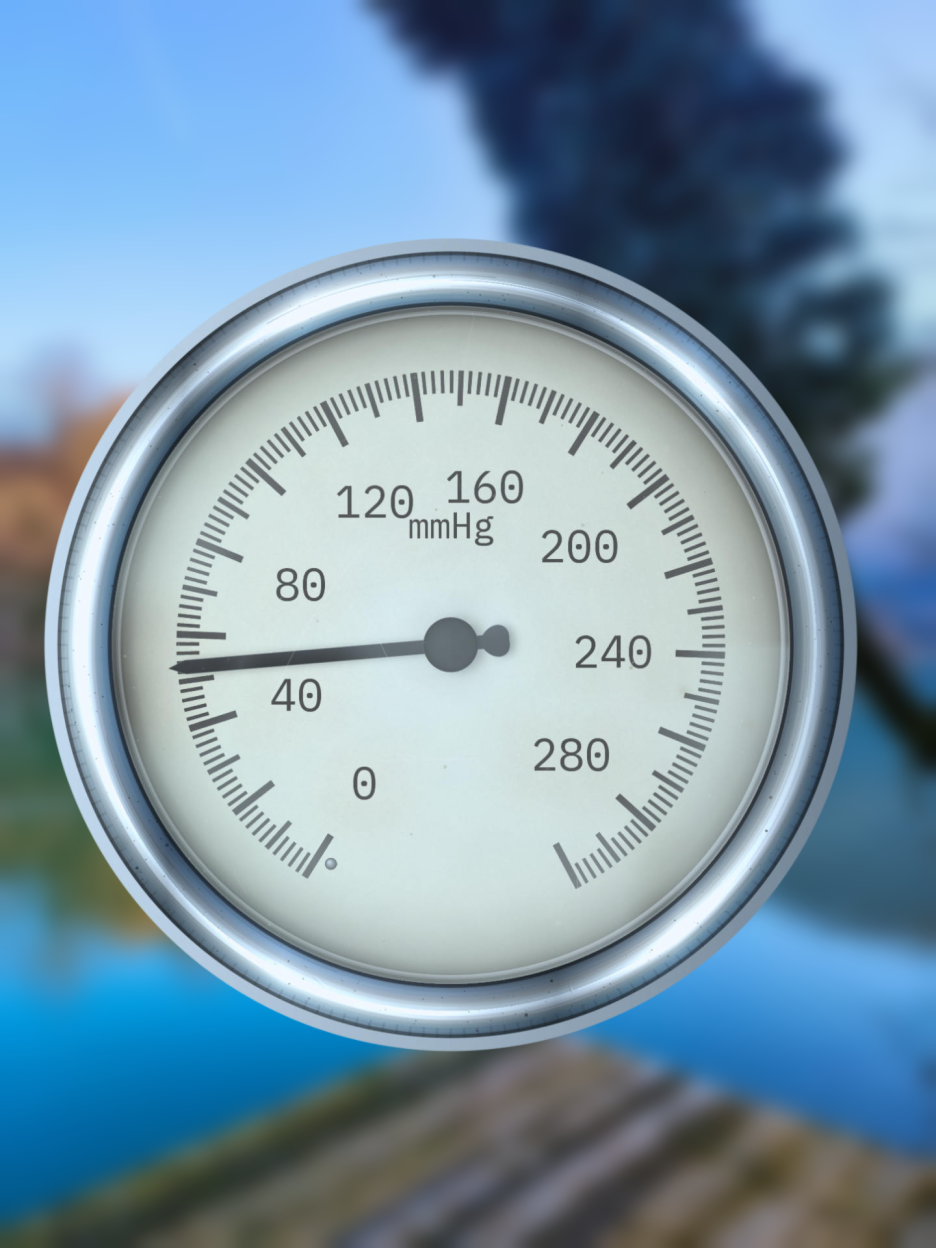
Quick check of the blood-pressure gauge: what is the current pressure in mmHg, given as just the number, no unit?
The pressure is 53
